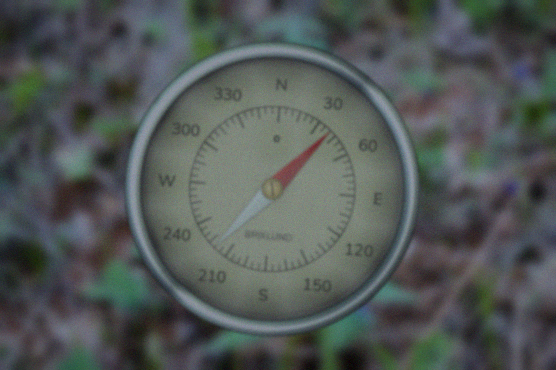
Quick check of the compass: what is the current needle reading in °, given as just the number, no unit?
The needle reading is 40
